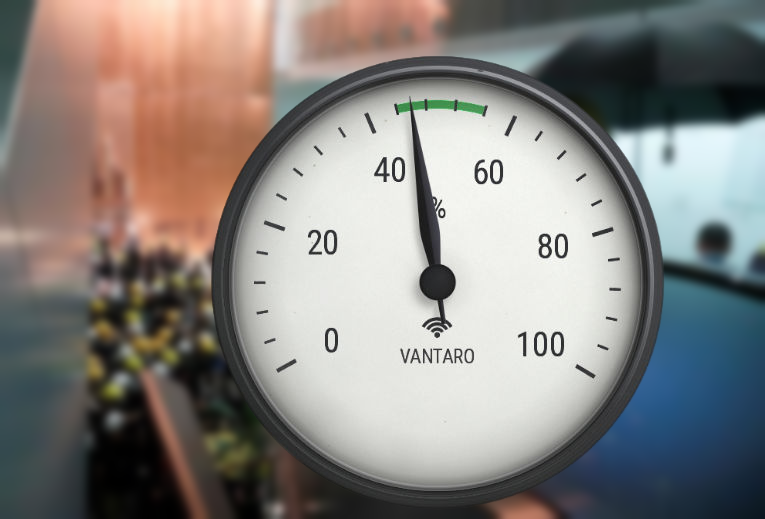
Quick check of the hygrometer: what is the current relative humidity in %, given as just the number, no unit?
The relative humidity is 46
